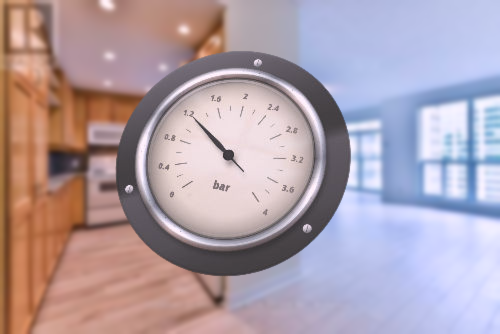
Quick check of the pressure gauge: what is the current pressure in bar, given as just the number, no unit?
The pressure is 1.2
